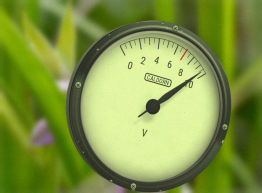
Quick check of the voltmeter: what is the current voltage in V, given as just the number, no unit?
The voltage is 9.5
